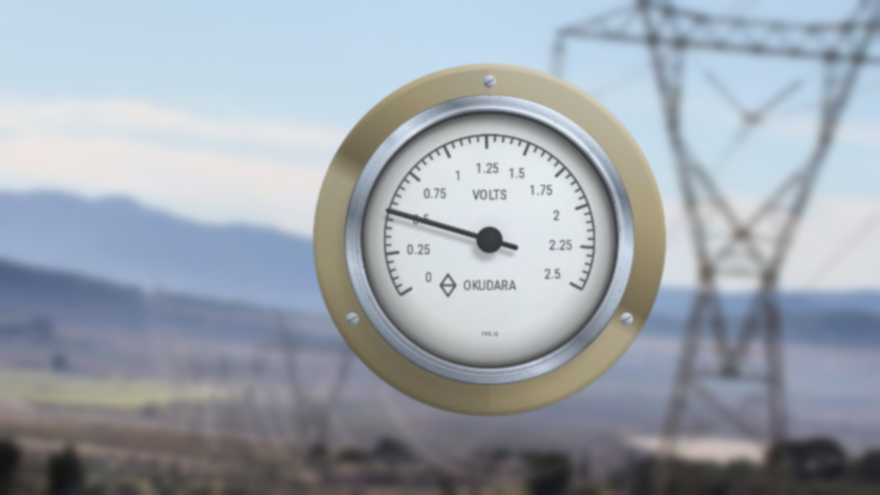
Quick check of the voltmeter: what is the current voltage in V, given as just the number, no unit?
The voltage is 0.5
